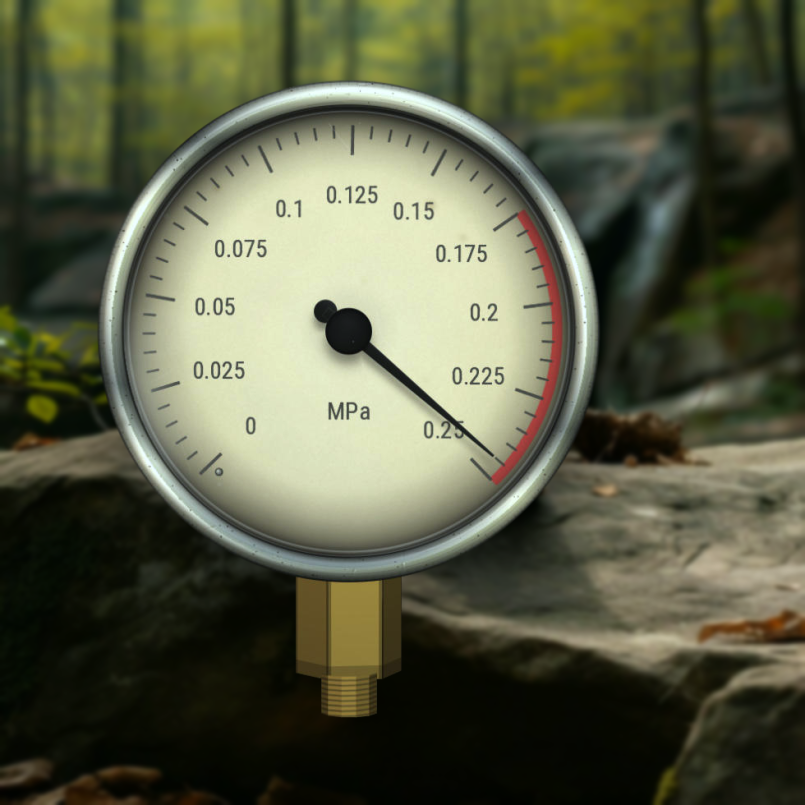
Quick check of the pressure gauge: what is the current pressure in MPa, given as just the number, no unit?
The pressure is 0.245
